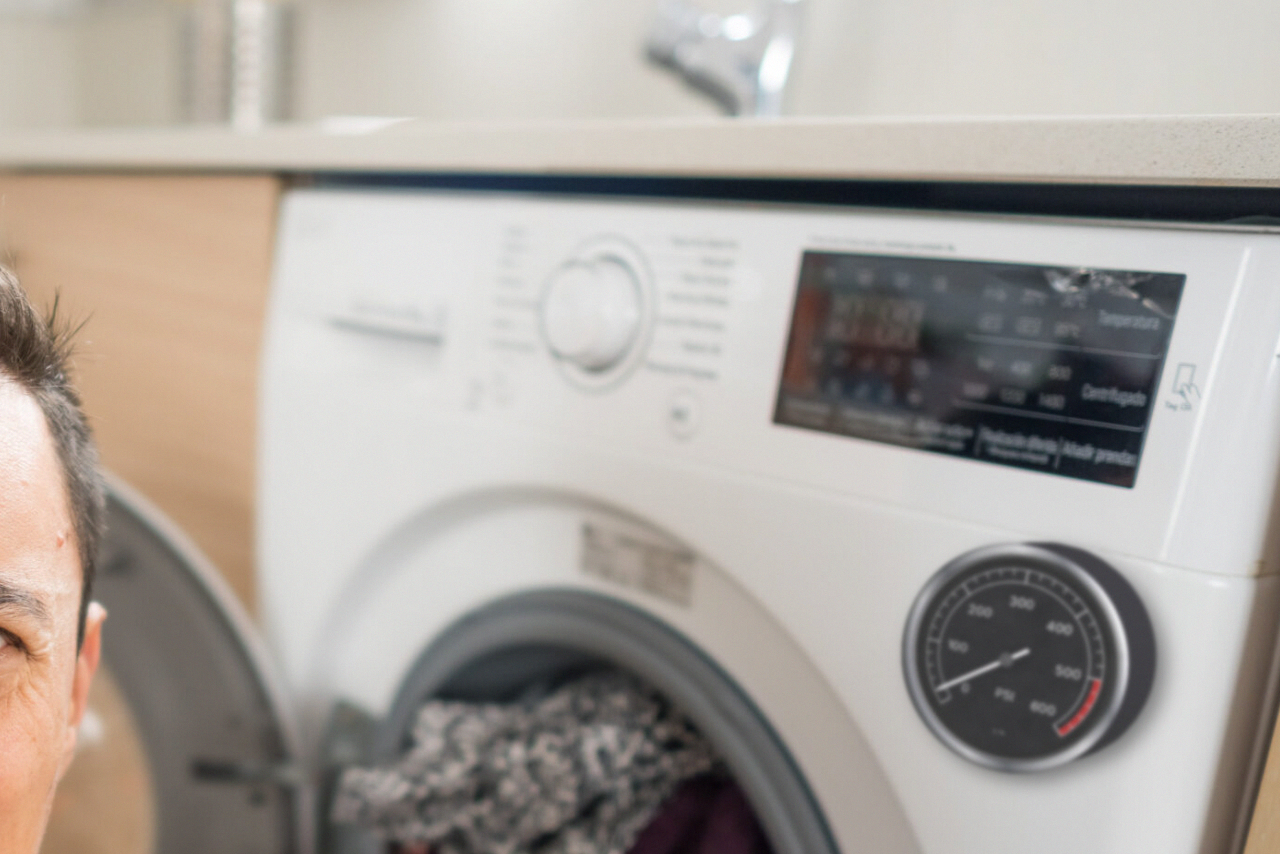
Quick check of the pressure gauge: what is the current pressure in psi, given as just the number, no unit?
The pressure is 20
